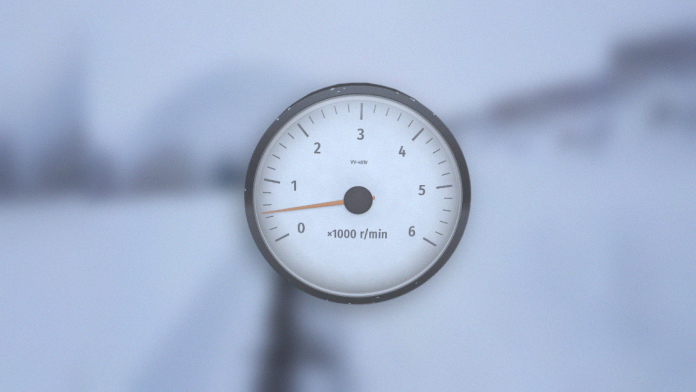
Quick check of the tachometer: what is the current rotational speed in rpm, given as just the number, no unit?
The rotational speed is 500
